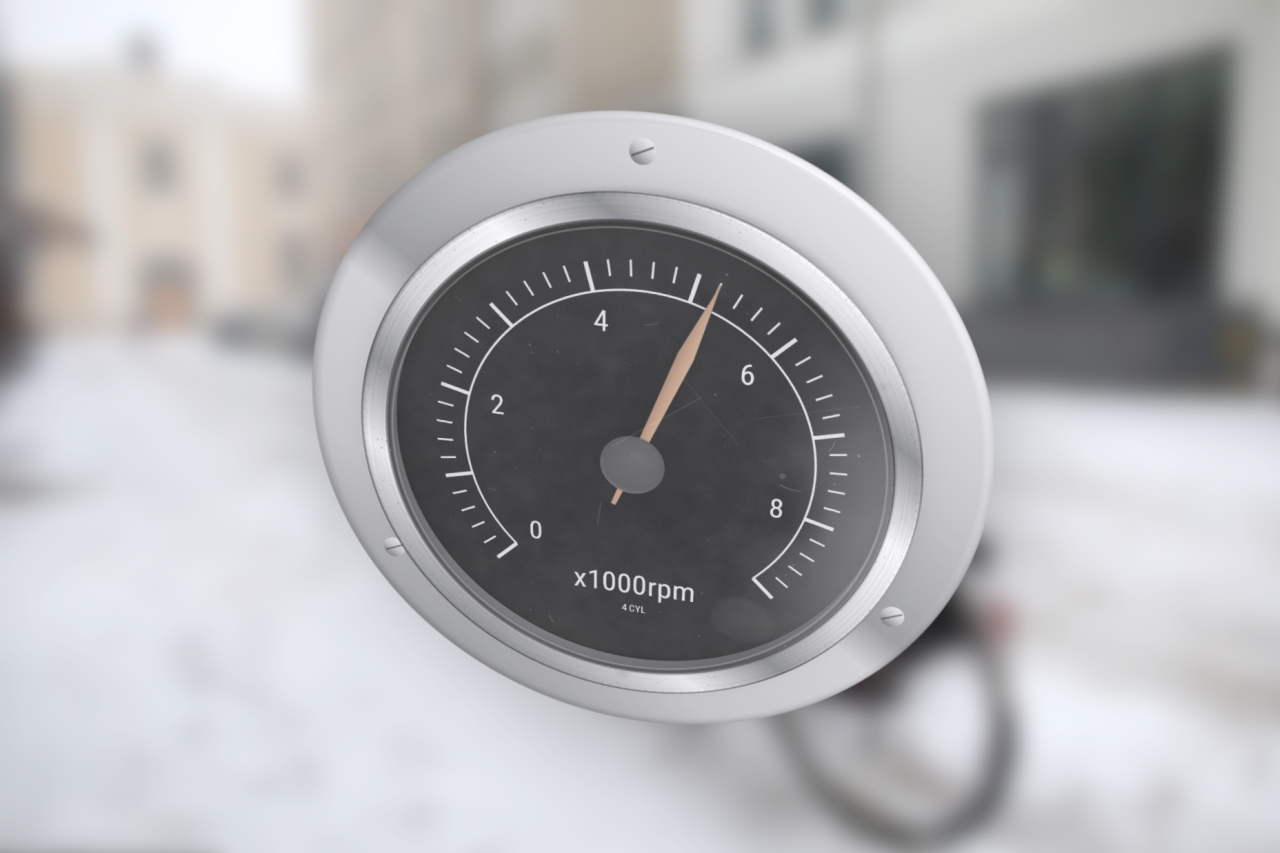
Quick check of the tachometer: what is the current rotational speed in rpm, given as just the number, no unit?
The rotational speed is 5200
